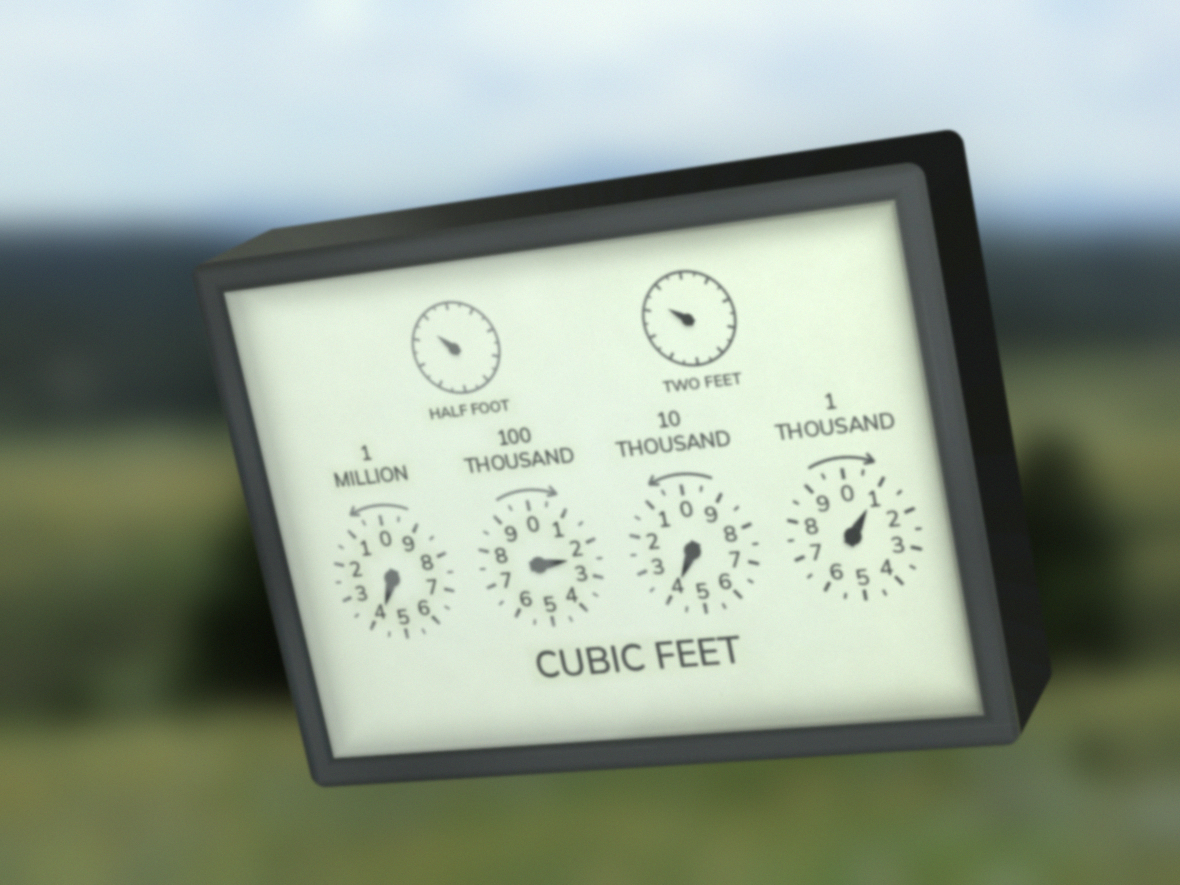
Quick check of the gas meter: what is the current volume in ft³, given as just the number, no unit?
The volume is 424100
